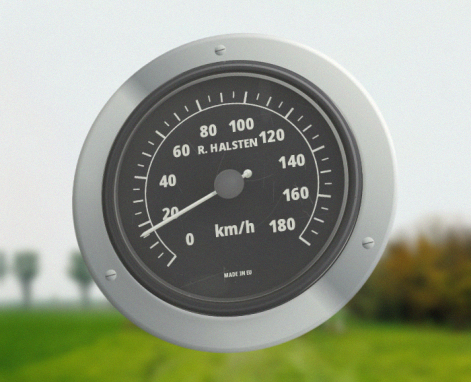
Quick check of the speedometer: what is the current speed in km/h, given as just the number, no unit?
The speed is 15
